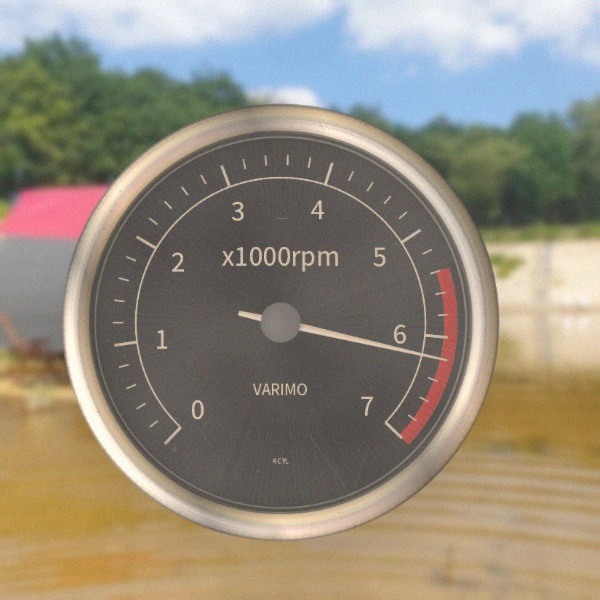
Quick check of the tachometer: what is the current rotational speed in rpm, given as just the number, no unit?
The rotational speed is 6200
